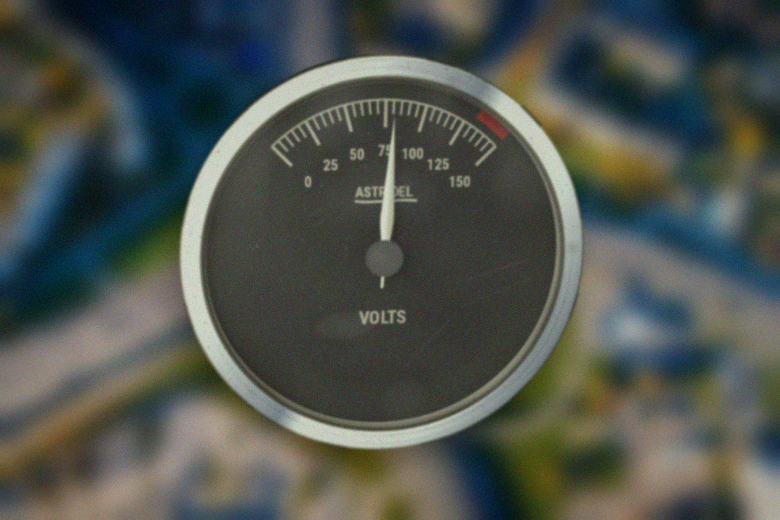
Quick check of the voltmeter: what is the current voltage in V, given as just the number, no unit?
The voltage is 80
